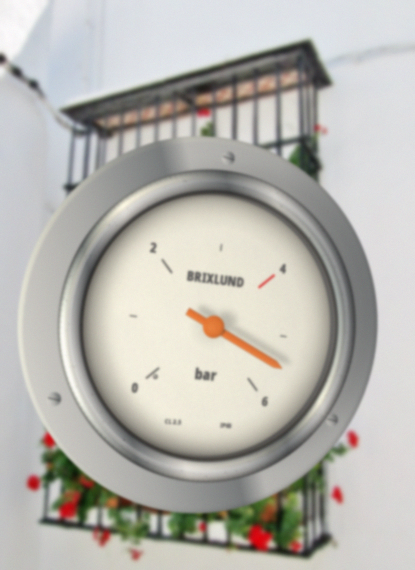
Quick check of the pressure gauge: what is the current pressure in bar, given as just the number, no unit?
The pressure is 5.5
